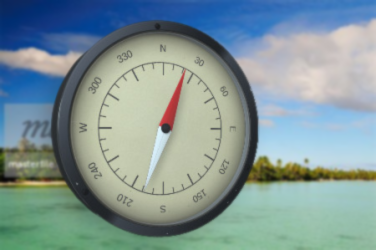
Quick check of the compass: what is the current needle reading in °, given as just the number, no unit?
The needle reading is 20
